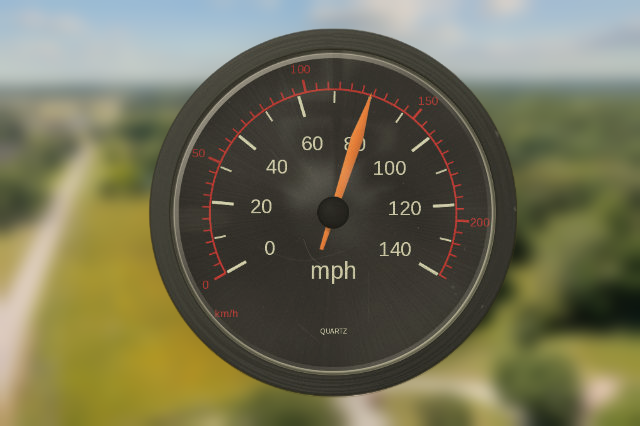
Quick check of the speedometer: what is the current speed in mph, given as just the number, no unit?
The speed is 80
